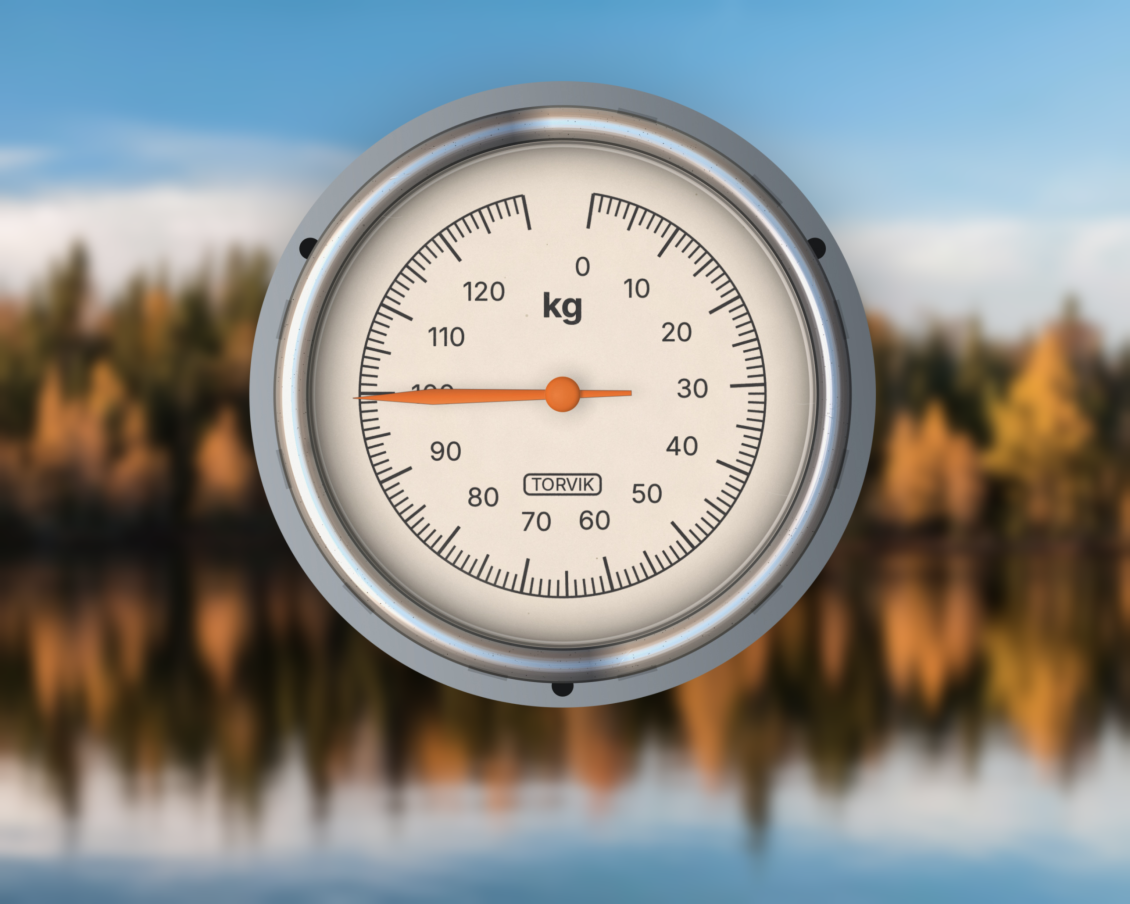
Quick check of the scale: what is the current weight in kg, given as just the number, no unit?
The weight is 99.5
